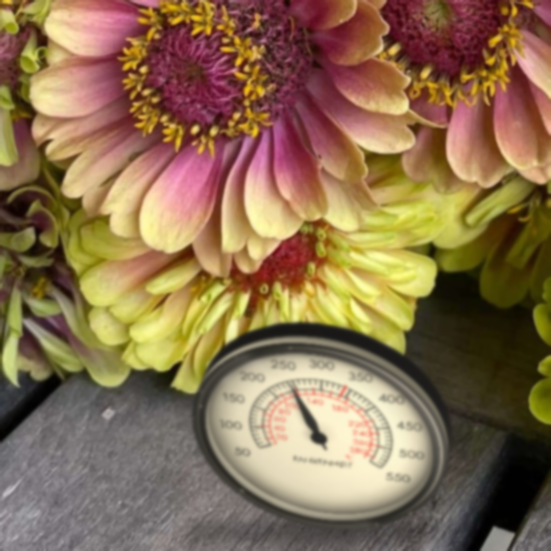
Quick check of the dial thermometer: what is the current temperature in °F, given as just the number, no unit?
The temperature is 250
